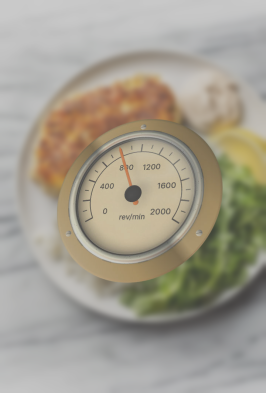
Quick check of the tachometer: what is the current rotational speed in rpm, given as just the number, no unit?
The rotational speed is 800
